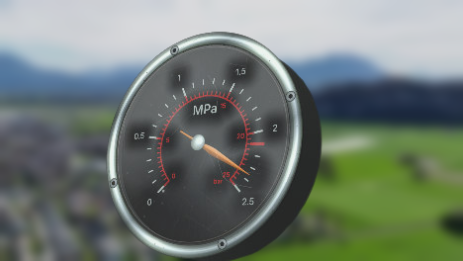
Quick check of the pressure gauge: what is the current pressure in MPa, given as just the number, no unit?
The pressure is 2.35
